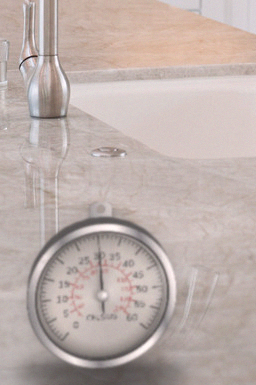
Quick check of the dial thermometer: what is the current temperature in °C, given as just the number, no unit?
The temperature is 30
